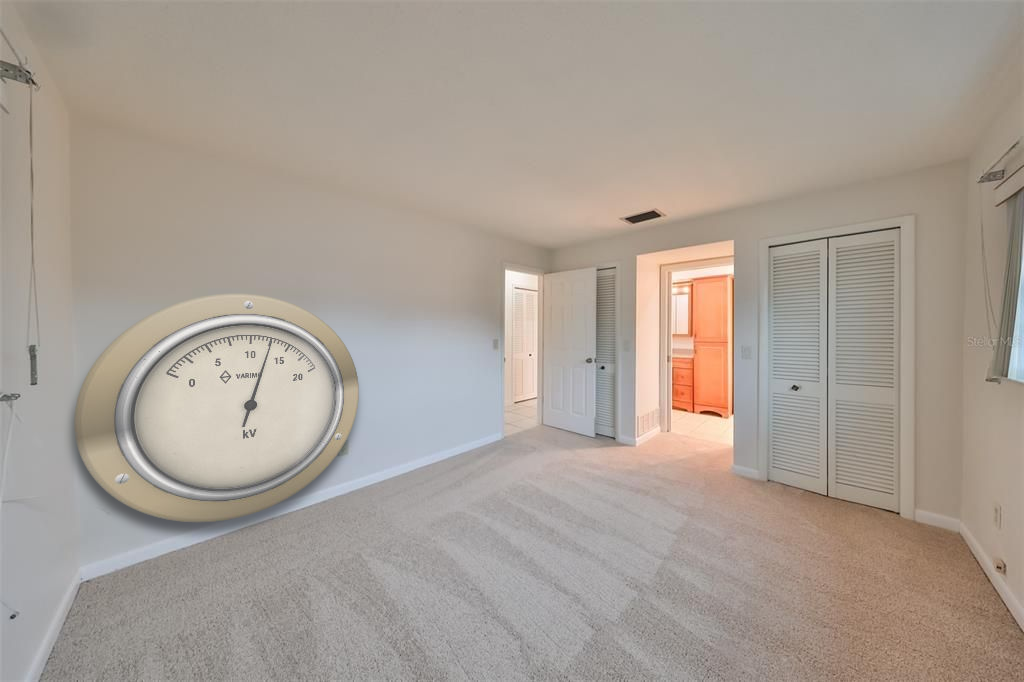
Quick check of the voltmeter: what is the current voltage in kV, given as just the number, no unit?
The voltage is 12.5
